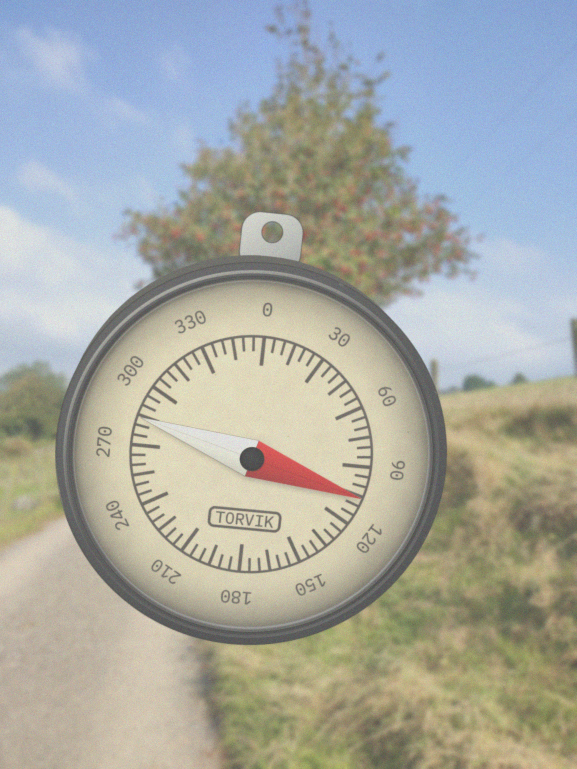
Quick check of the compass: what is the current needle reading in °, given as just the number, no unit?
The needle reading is 105
